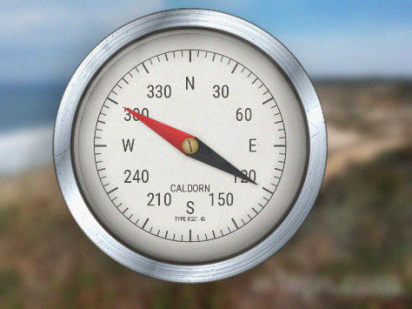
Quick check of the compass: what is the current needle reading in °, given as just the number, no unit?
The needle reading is 300
